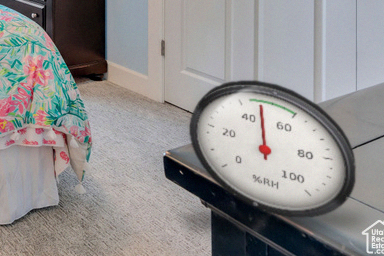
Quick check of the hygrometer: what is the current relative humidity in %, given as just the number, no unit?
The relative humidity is 48
